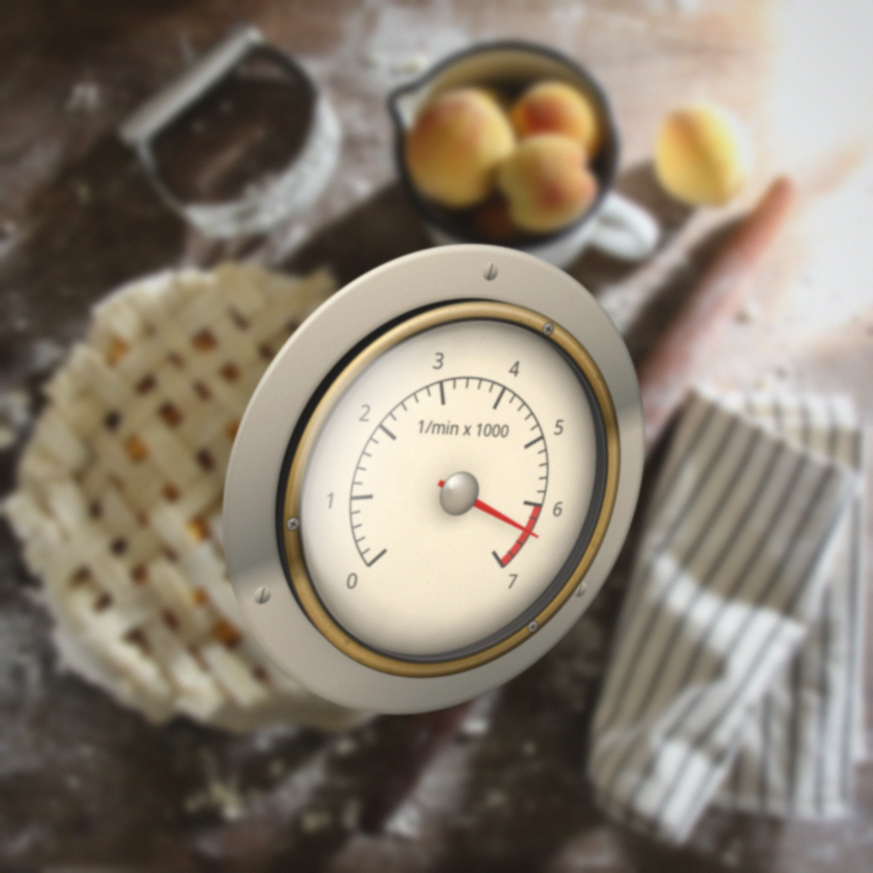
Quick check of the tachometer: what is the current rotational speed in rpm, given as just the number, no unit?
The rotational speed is 6400
